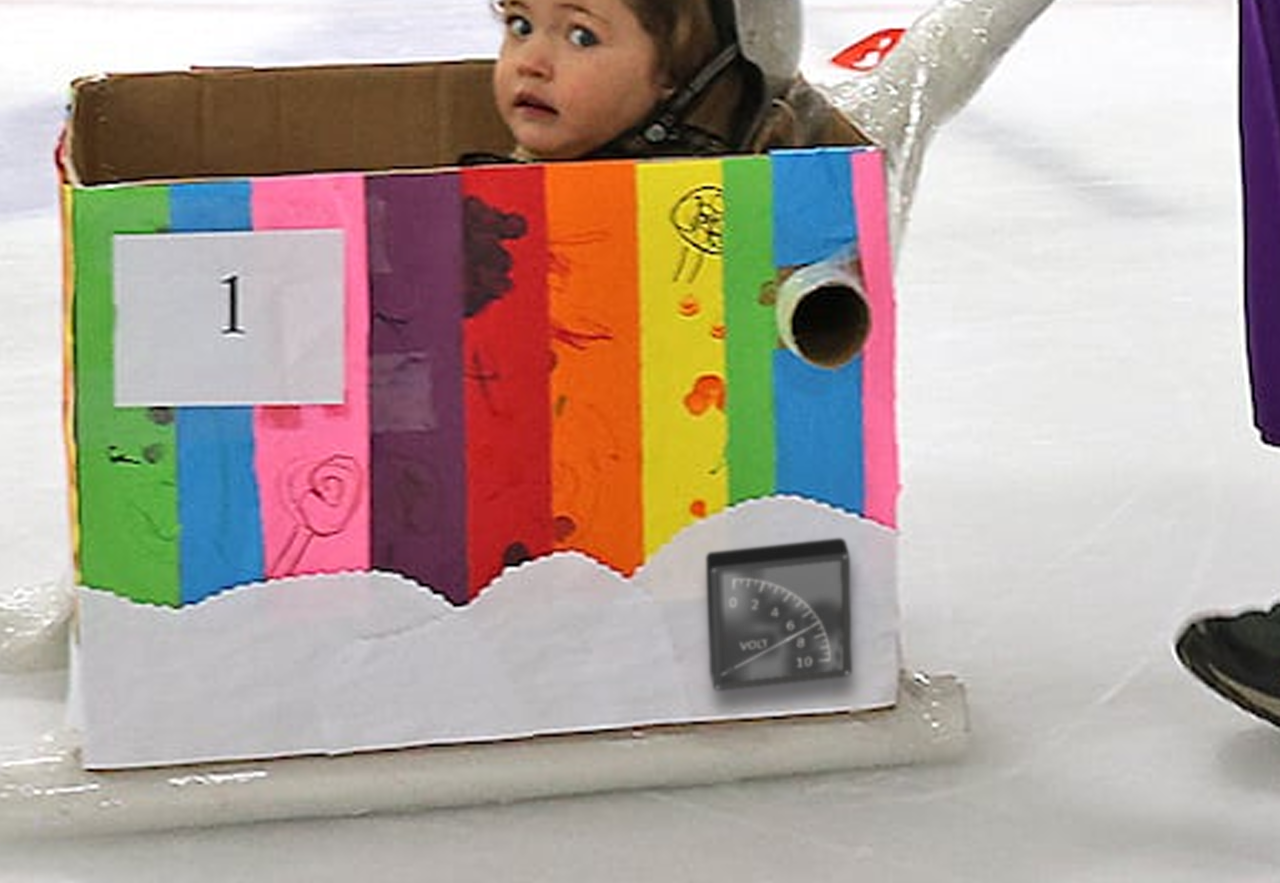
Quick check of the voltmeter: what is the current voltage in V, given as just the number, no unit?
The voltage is 7
